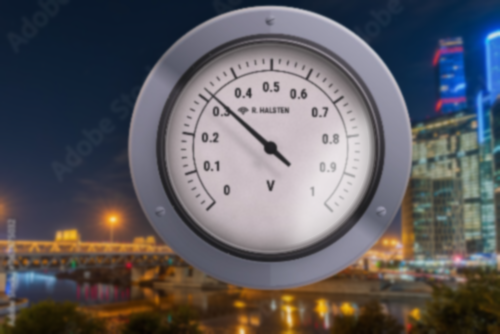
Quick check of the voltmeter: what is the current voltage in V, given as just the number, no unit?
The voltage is 0.32
